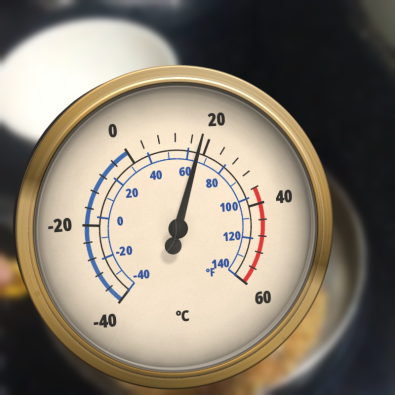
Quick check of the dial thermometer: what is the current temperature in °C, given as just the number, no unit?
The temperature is 18
